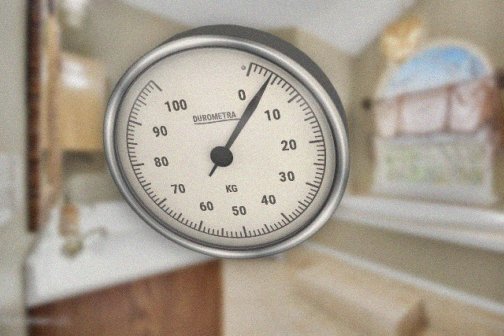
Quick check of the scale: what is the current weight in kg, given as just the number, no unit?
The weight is 4
